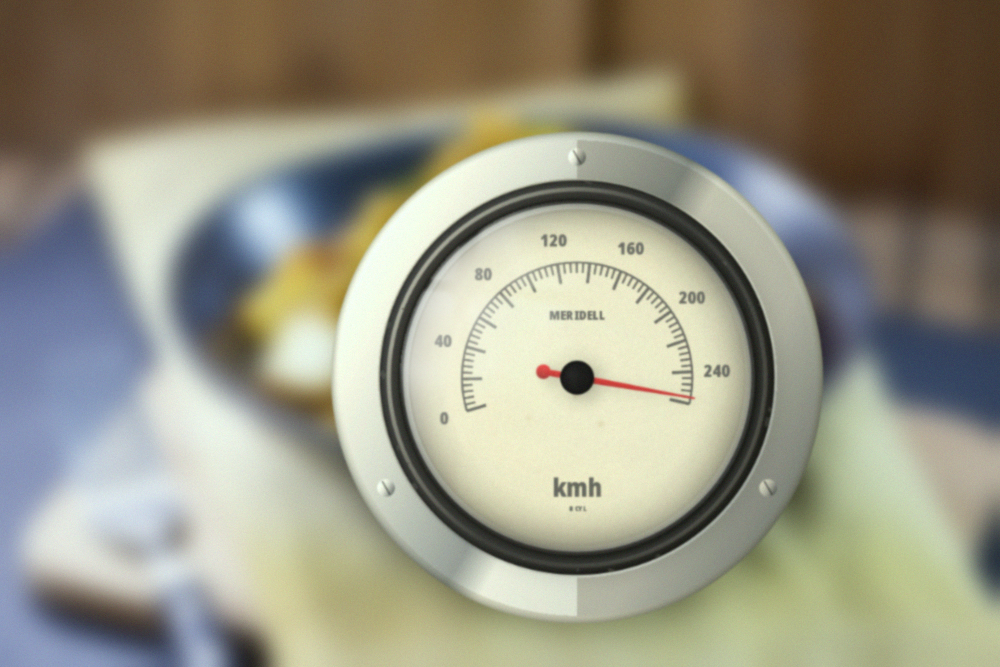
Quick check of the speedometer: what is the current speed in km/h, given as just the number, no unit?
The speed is 256
